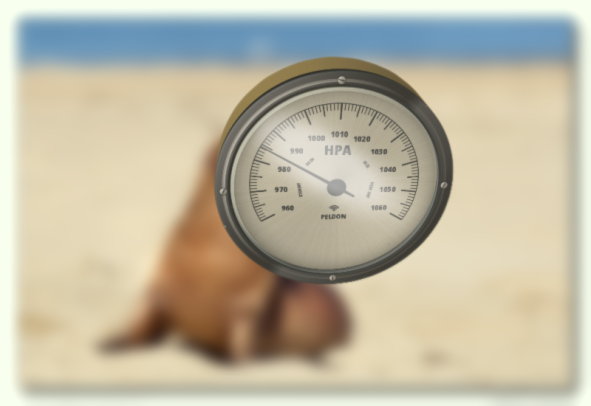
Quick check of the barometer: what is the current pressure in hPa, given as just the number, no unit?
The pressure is 985
